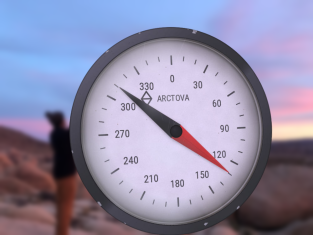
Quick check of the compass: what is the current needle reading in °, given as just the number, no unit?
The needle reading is 130
